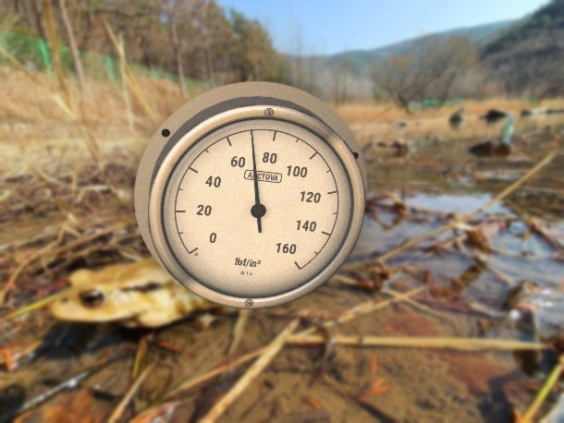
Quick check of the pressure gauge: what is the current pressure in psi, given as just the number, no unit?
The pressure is 70
